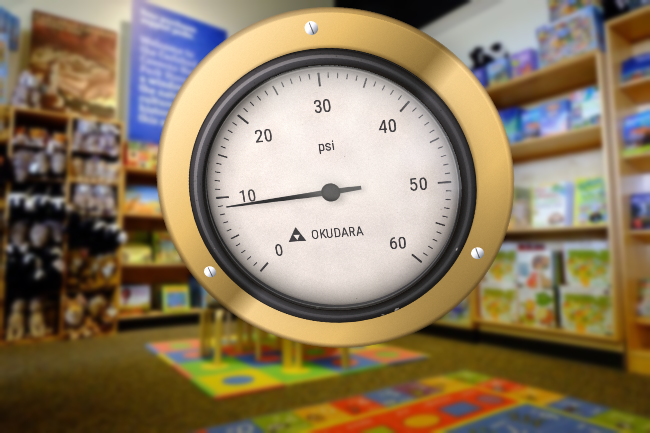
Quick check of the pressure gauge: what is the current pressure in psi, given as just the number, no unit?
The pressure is 9
